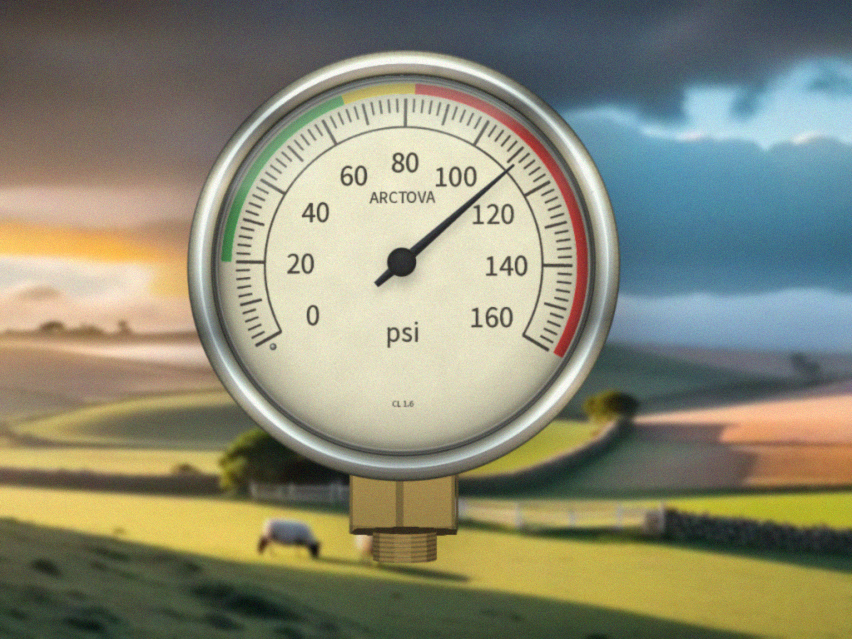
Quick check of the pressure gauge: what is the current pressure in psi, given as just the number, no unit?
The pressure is 112
